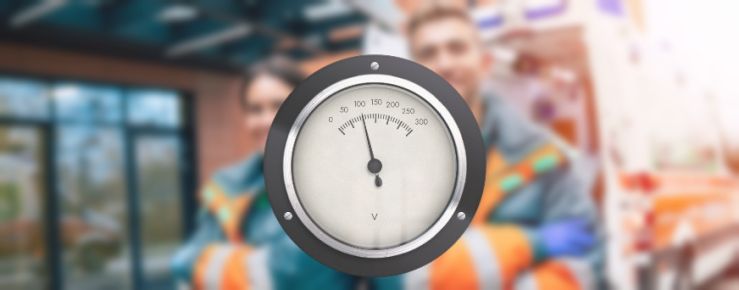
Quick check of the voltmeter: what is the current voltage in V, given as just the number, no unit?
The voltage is 100
